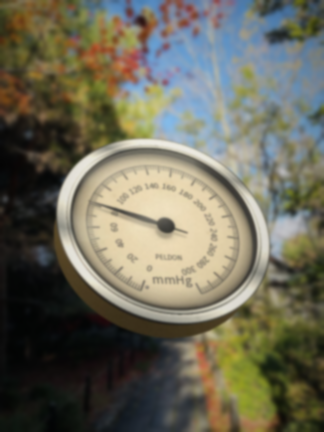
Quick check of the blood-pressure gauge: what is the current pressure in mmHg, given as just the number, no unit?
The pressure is 80
